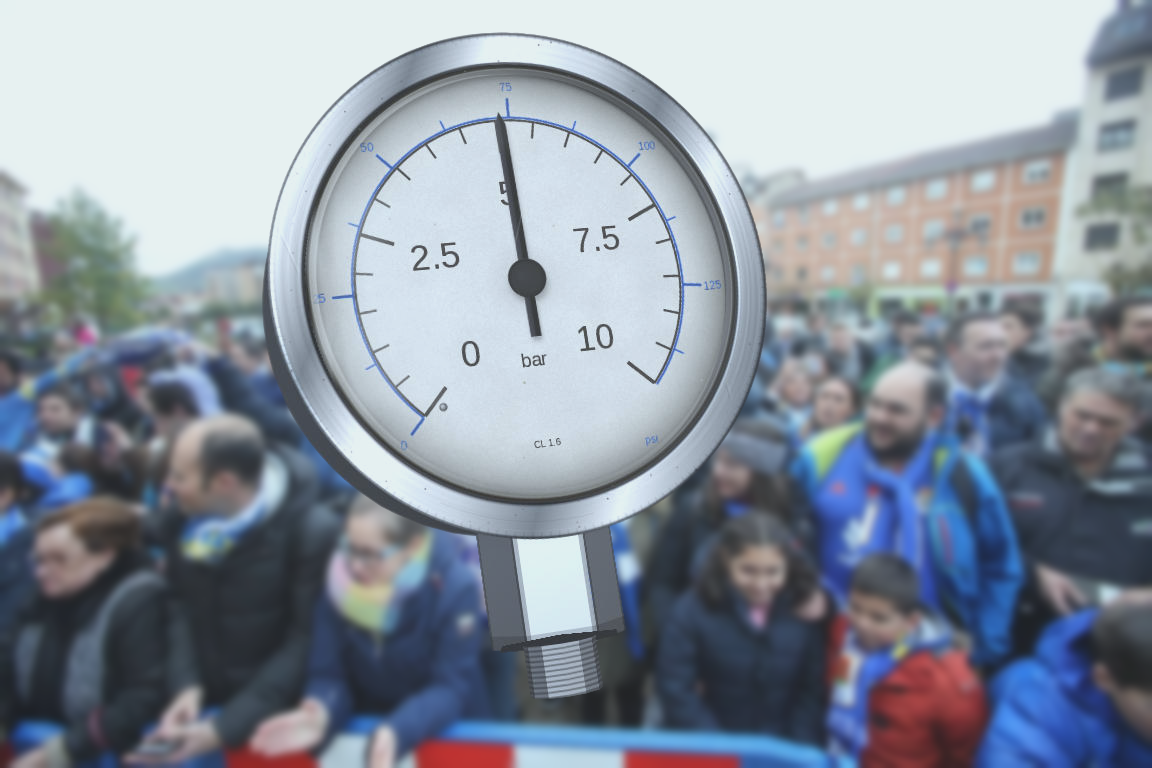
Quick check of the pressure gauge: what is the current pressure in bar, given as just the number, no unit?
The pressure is 5
